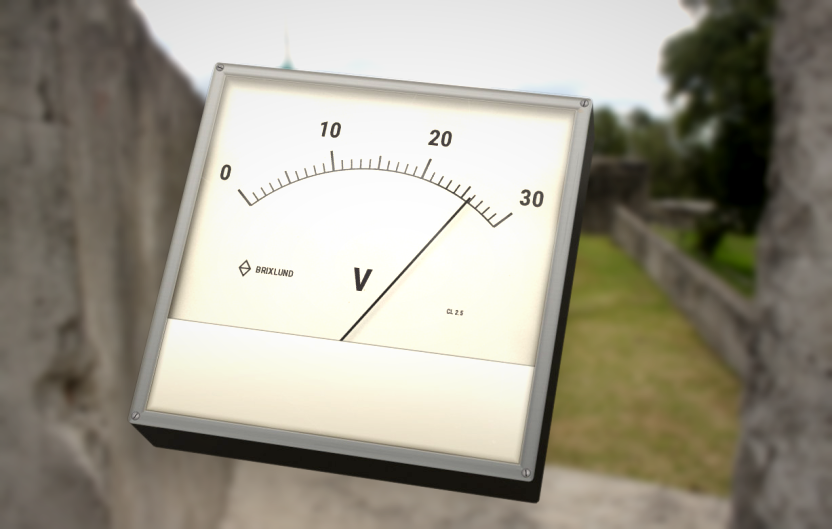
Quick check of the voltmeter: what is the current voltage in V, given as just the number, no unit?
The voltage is 26
